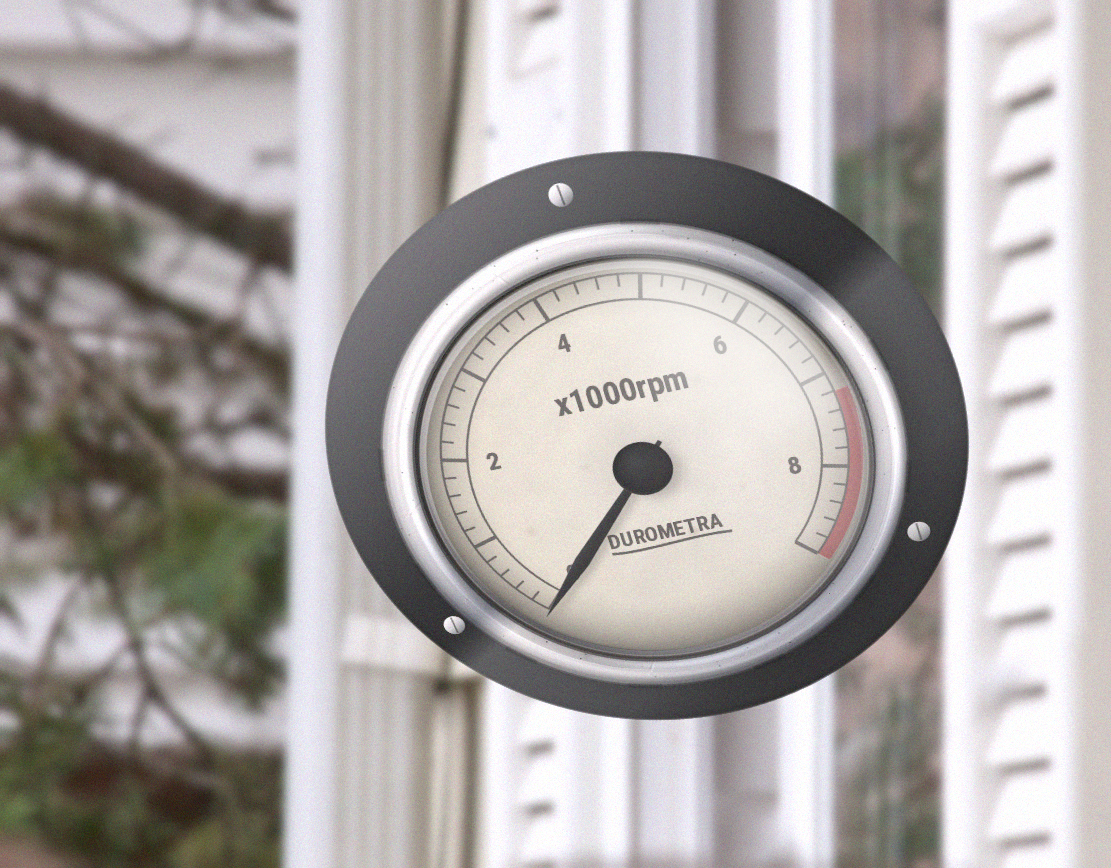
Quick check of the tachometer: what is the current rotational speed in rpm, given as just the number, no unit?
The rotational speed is 0
